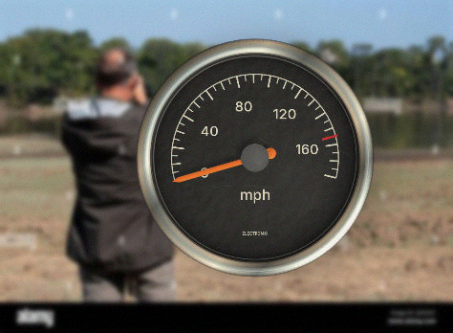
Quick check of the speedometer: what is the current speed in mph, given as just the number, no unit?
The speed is 0
